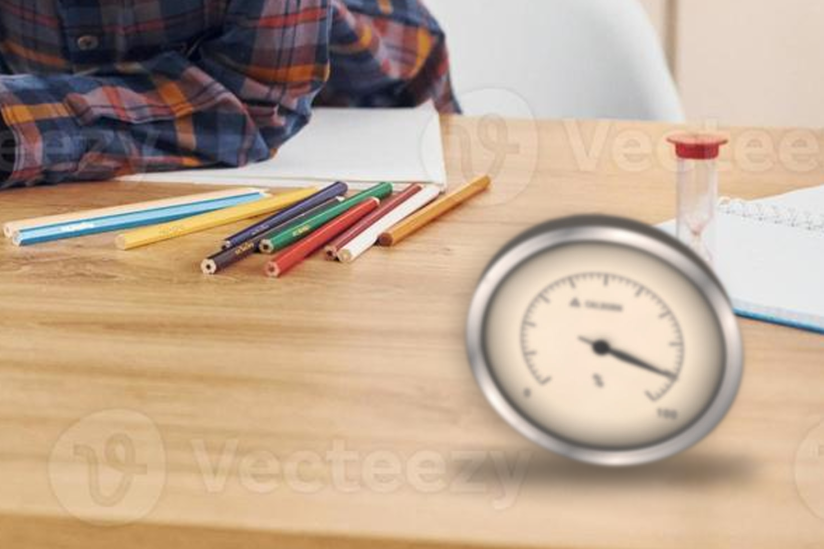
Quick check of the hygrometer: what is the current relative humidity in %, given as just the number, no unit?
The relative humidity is 90
